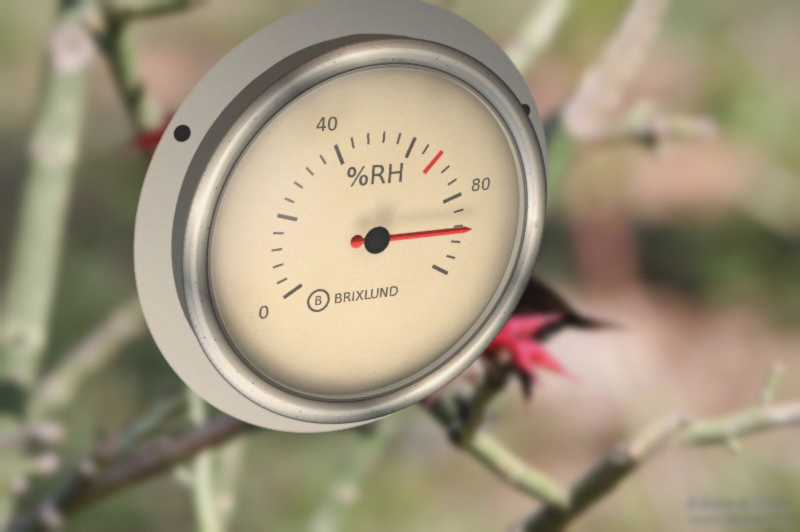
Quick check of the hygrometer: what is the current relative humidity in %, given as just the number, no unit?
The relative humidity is 88
